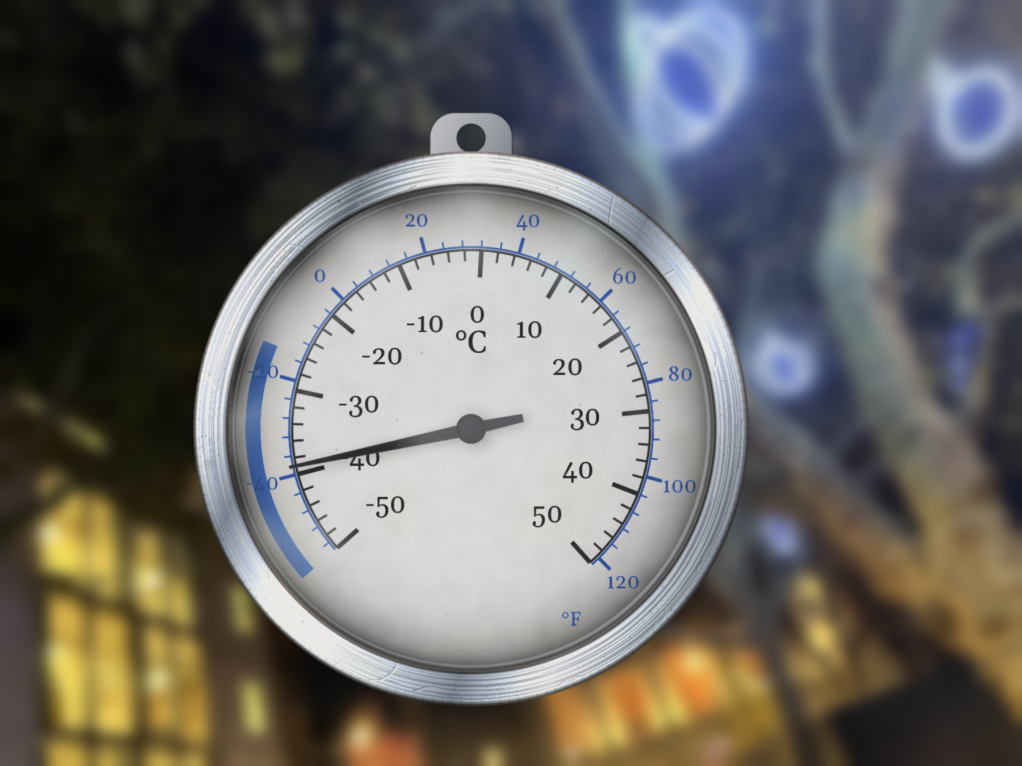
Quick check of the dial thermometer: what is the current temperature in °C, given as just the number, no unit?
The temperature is -39
